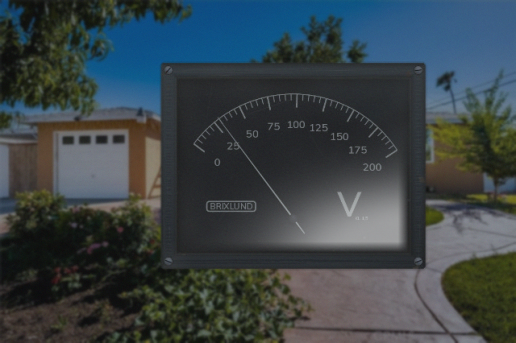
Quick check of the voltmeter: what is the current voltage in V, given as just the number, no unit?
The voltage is 30
